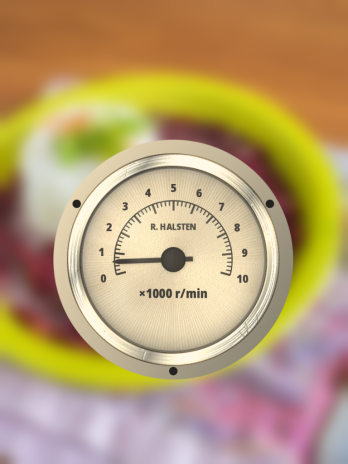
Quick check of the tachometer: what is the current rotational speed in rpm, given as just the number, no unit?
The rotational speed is 600
